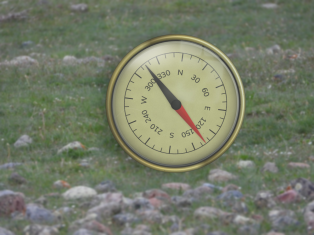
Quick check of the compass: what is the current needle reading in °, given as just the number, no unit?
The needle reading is 135
